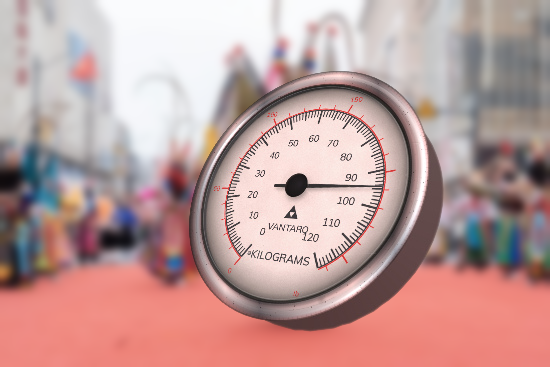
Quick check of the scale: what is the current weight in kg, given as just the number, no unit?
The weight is 95
